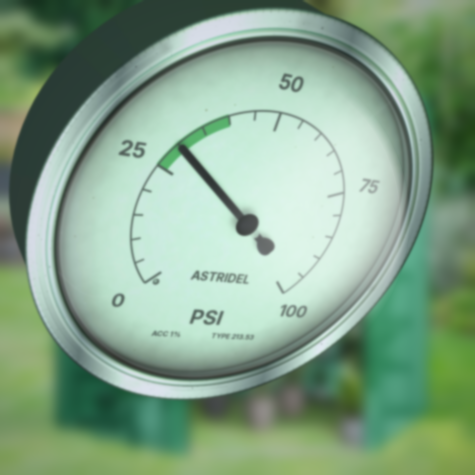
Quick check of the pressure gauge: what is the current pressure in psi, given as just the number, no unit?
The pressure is 30
